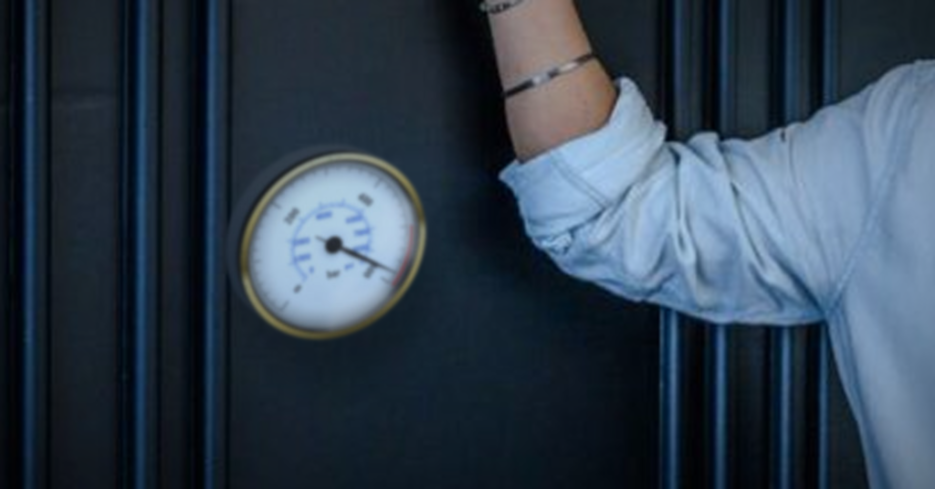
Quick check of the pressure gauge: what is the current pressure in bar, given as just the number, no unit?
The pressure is 580
